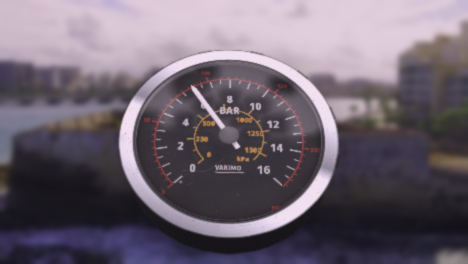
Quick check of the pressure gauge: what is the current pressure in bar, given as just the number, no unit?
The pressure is 6
